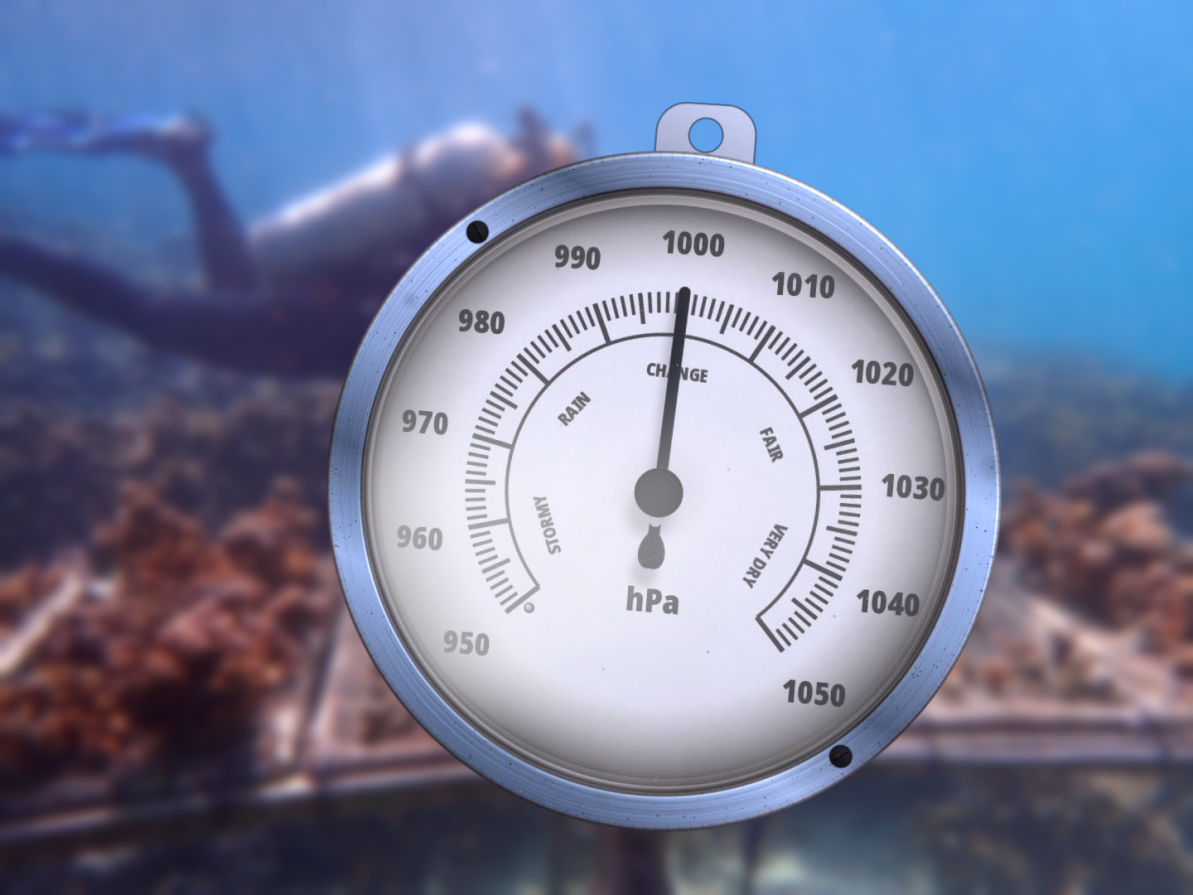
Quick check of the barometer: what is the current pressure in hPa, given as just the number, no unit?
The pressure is 1000
